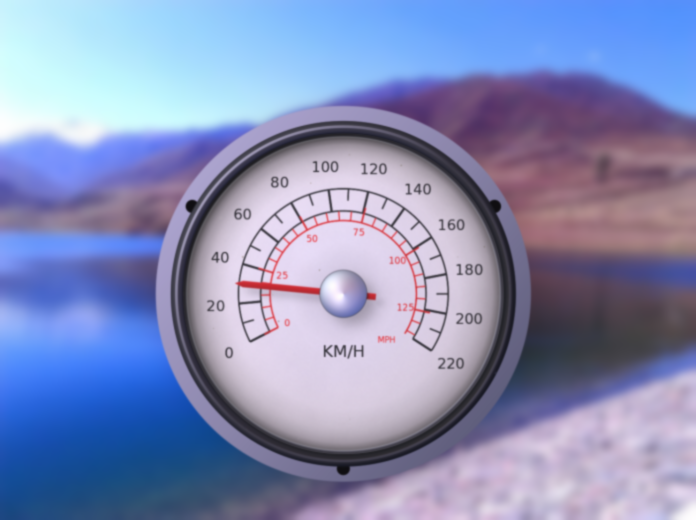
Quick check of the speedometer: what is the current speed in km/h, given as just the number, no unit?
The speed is 30
